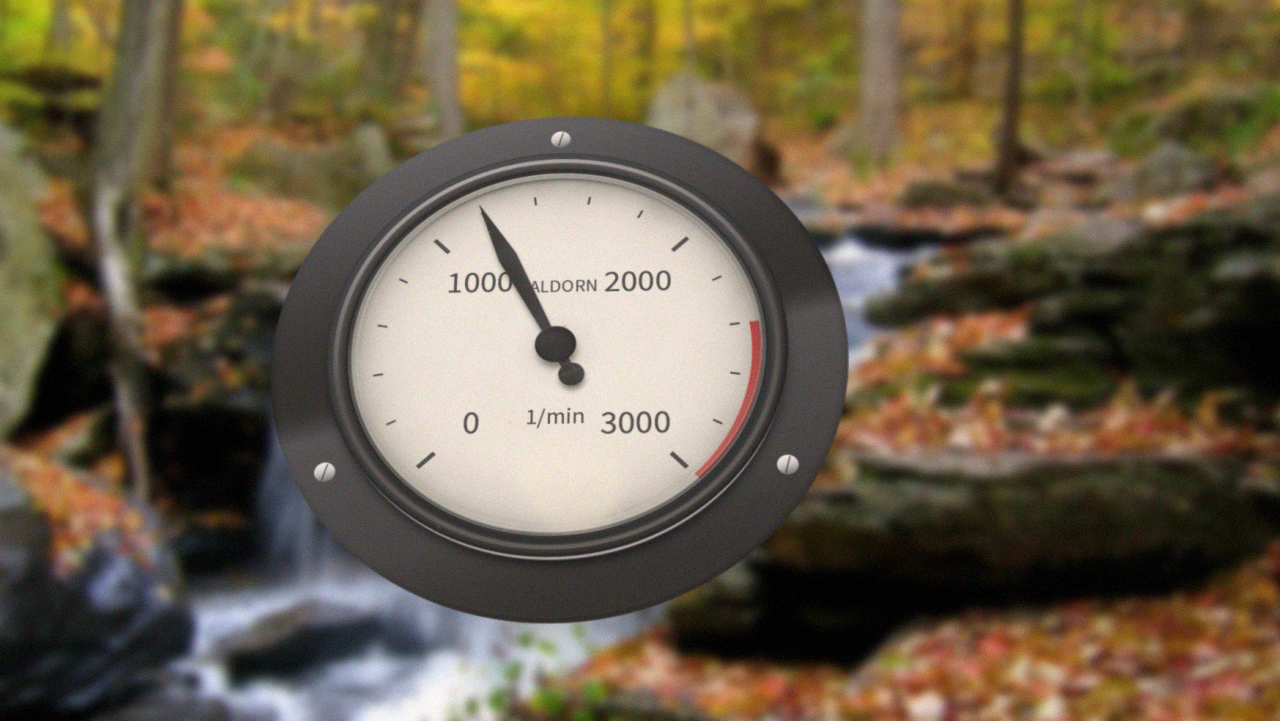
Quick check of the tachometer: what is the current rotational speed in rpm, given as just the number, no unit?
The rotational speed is 1200
